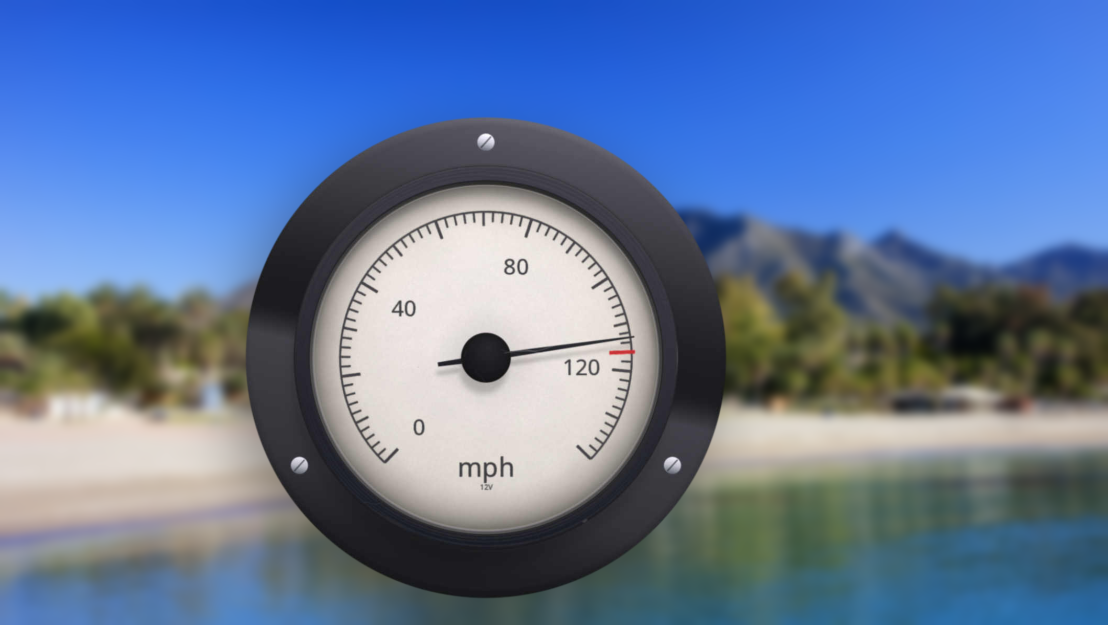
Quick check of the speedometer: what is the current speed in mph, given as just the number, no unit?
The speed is 113
